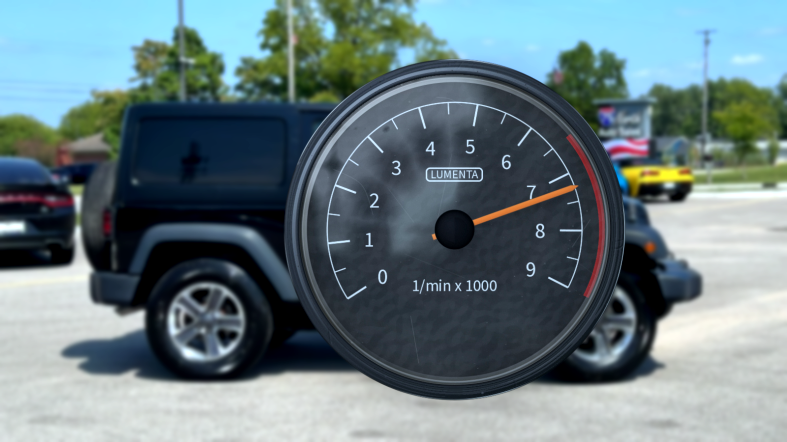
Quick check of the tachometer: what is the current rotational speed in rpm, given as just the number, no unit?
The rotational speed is 7250
